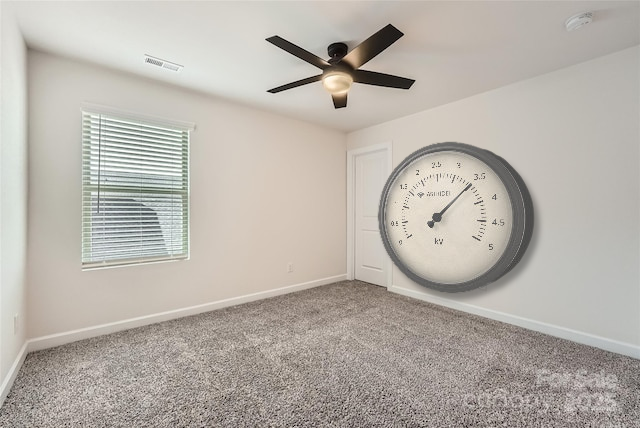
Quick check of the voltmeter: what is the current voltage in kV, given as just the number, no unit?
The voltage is 3.5
